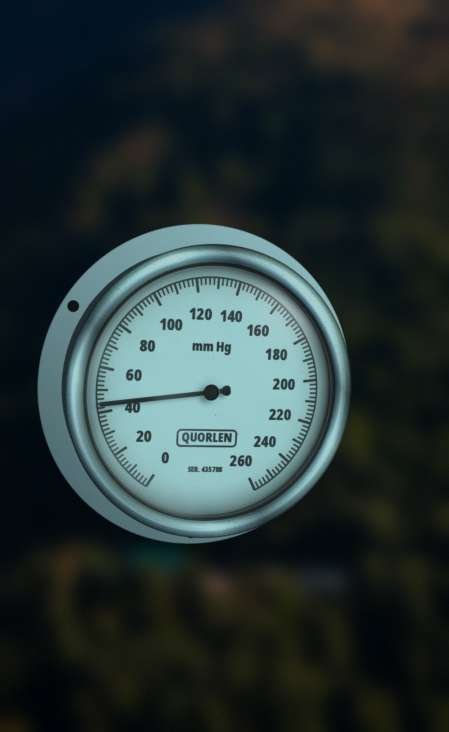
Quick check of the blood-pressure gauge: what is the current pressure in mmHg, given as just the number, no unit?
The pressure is 44
